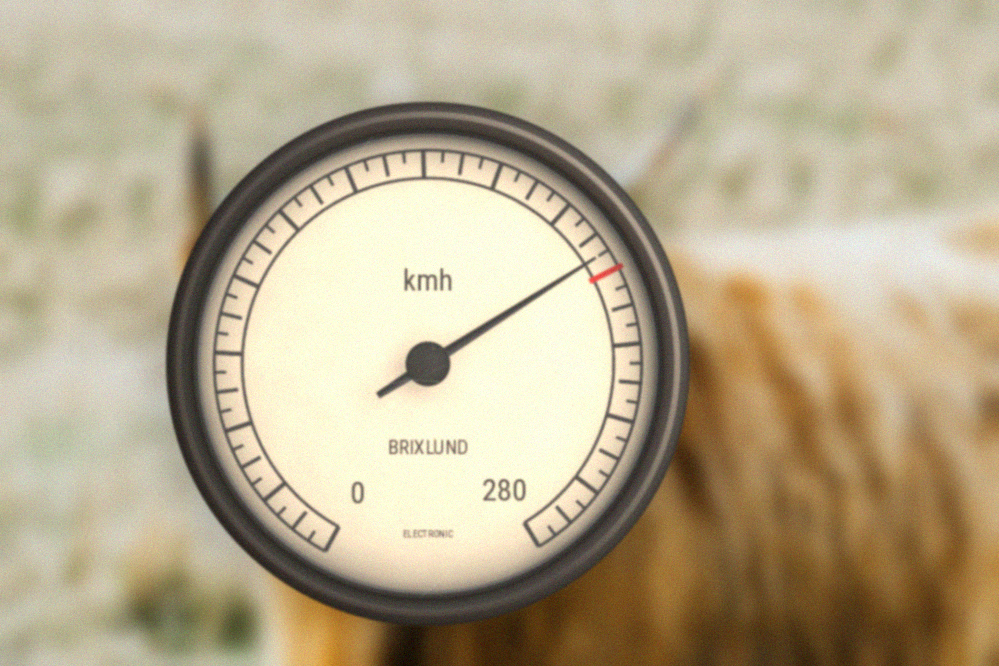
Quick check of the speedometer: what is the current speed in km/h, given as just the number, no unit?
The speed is 195
